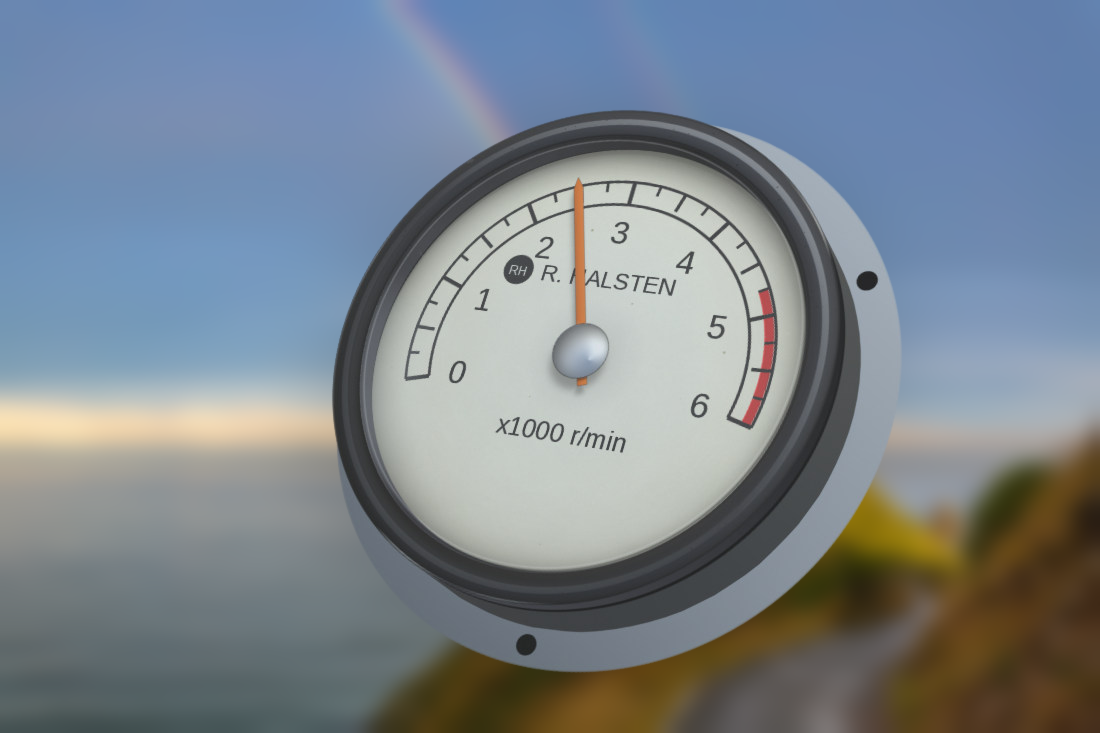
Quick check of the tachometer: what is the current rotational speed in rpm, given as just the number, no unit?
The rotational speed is 2500
